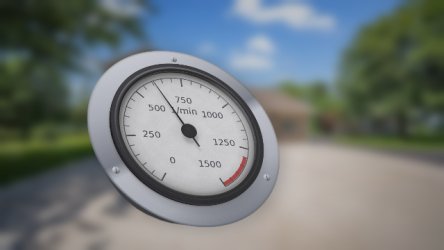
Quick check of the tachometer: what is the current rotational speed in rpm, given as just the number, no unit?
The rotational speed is 600
